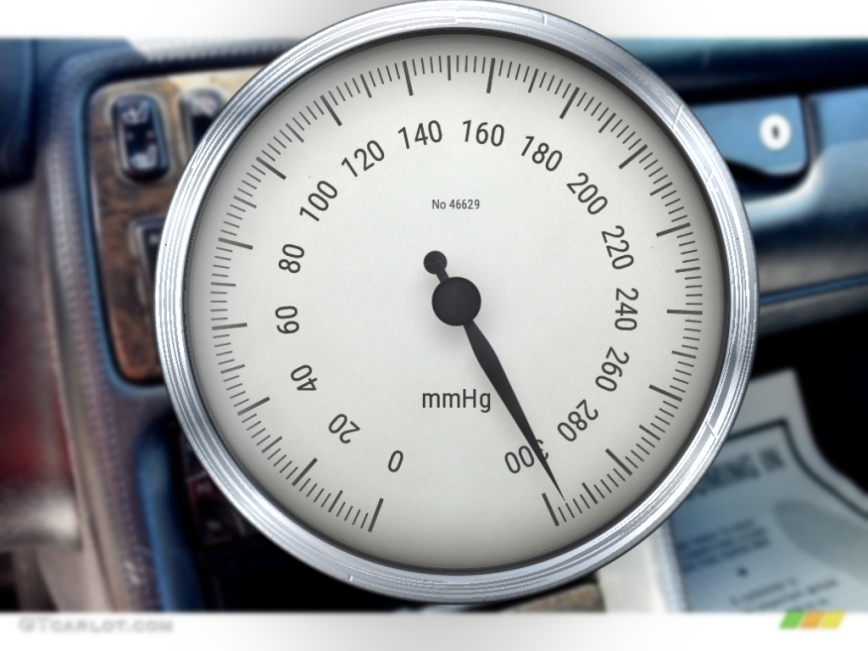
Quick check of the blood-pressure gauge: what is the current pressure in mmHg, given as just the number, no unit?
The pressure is 296
